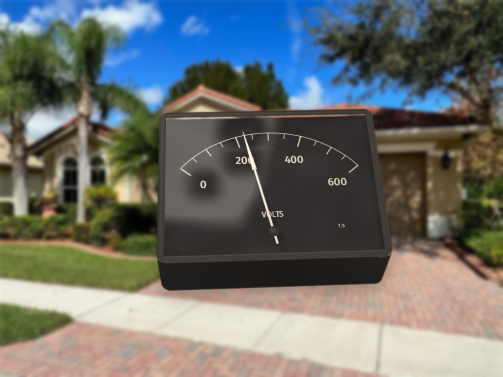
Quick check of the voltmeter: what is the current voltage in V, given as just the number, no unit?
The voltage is 225
